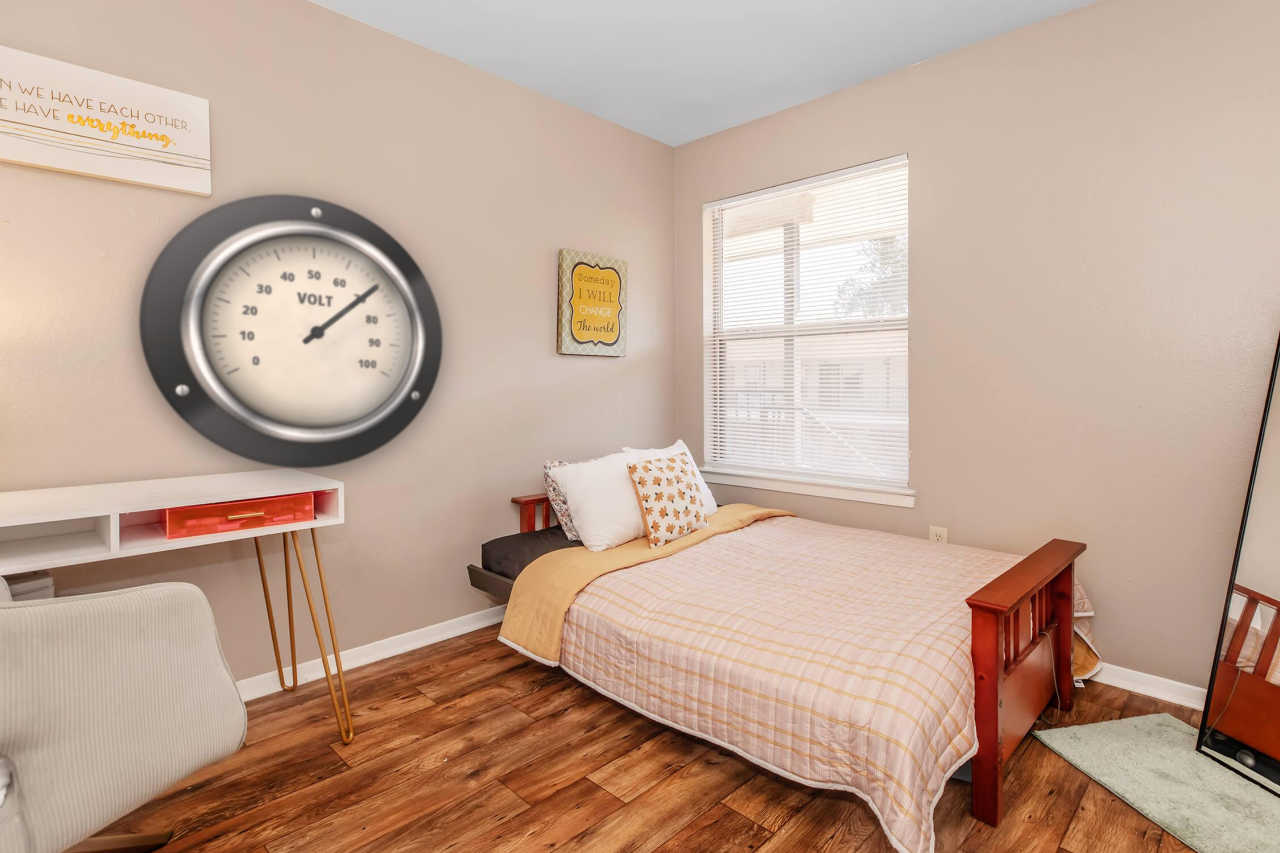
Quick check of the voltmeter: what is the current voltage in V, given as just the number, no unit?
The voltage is 70
